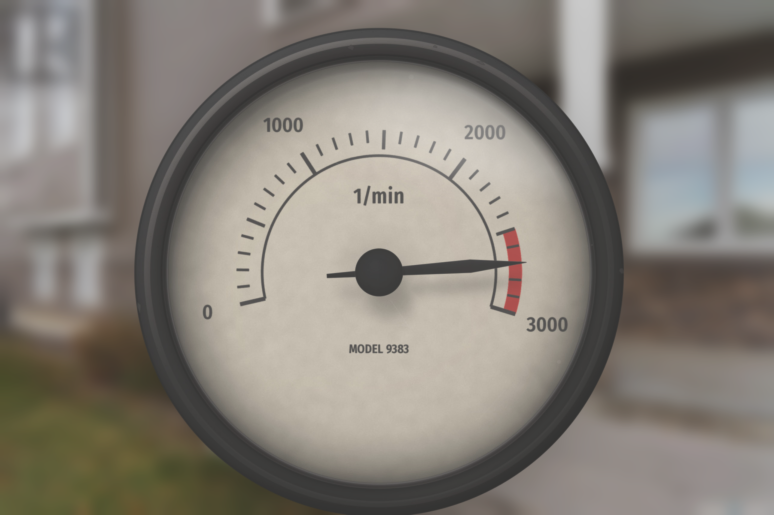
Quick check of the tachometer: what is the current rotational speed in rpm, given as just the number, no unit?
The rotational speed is 2700
